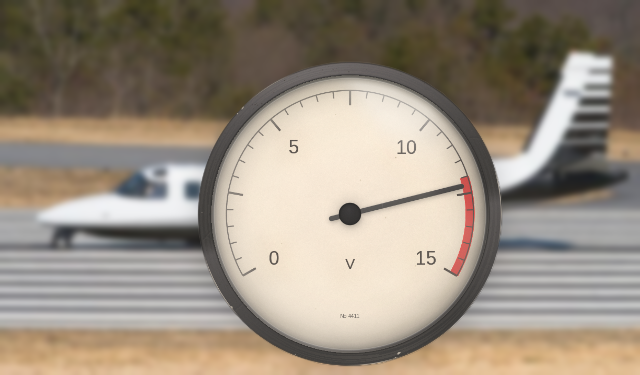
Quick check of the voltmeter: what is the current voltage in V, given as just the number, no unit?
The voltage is 12.25
